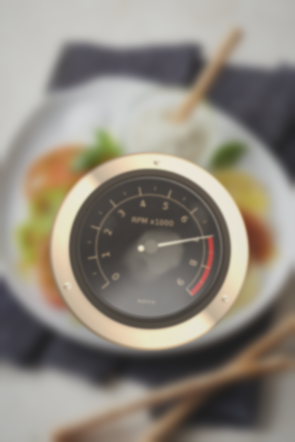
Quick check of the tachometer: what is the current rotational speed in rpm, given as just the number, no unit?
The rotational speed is 7000
